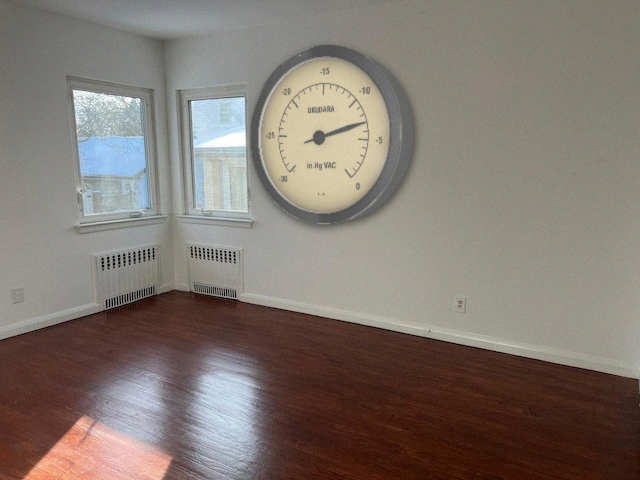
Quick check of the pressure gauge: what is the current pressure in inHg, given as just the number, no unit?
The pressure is -7
